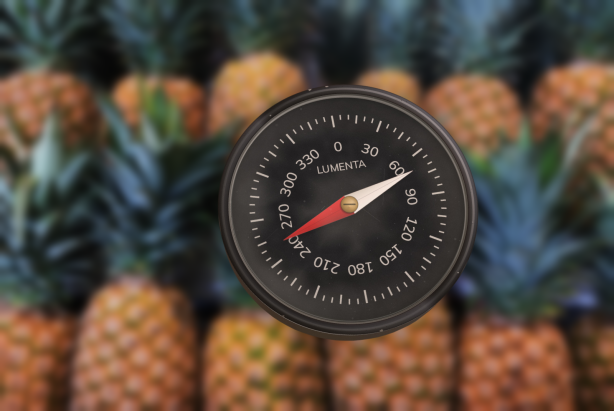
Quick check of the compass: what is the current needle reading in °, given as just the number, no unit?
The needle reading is 250
